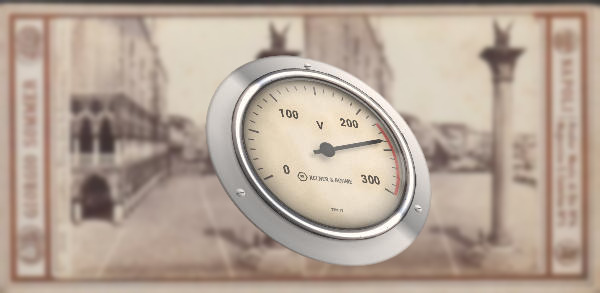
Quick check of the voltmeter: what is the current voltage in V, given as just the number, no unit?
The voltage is 240
